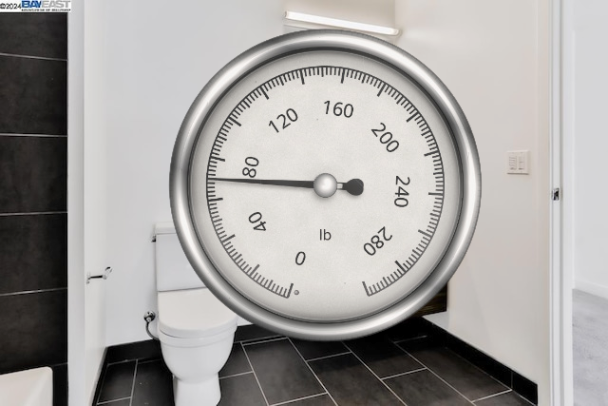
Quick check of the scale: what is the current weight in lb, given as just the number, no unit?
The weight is 70
